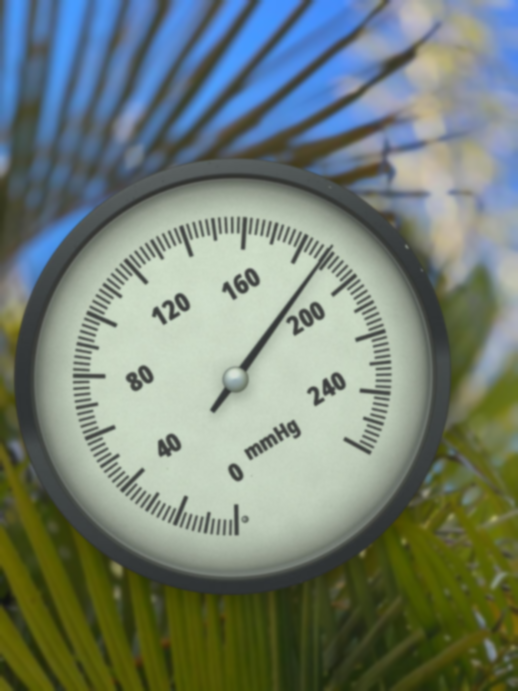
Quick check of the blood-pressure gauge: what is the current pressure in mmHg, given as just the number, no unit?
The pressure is 188
